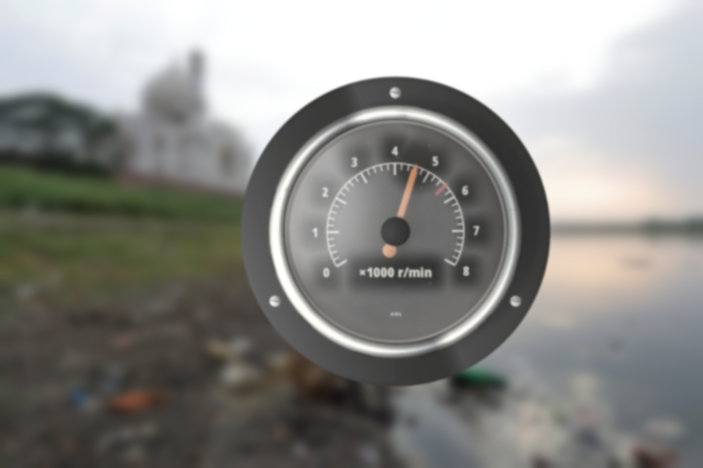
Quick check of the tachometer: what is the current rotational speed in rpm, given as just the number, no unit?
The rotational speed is 4600
